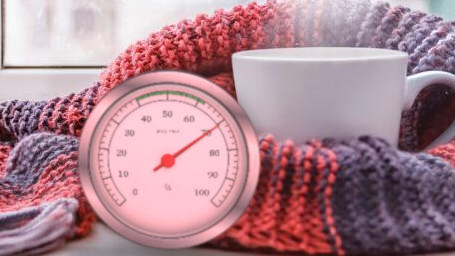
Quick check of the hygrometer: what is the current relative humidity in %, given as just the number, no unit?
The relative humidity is 70
